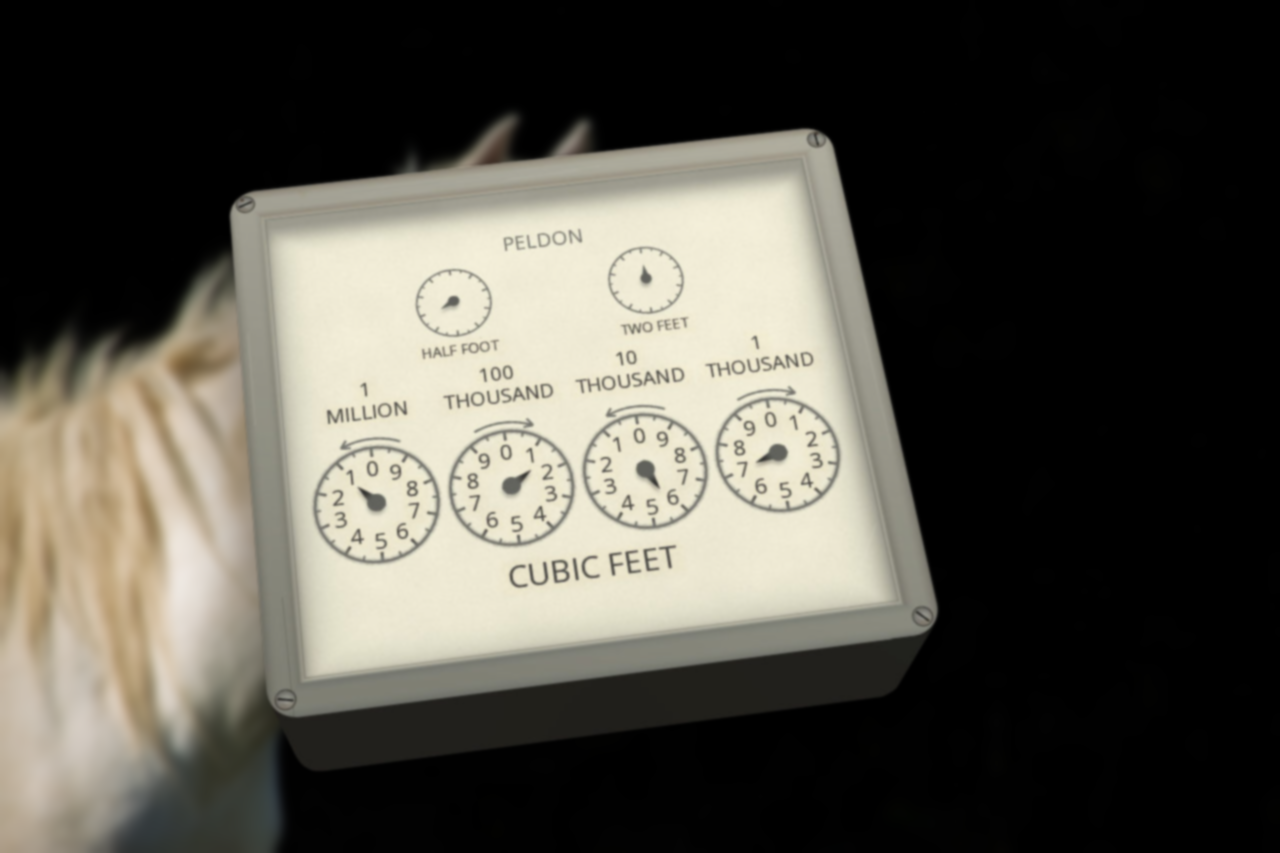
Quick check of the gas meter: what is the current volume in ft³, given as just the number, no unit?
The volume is 115700
